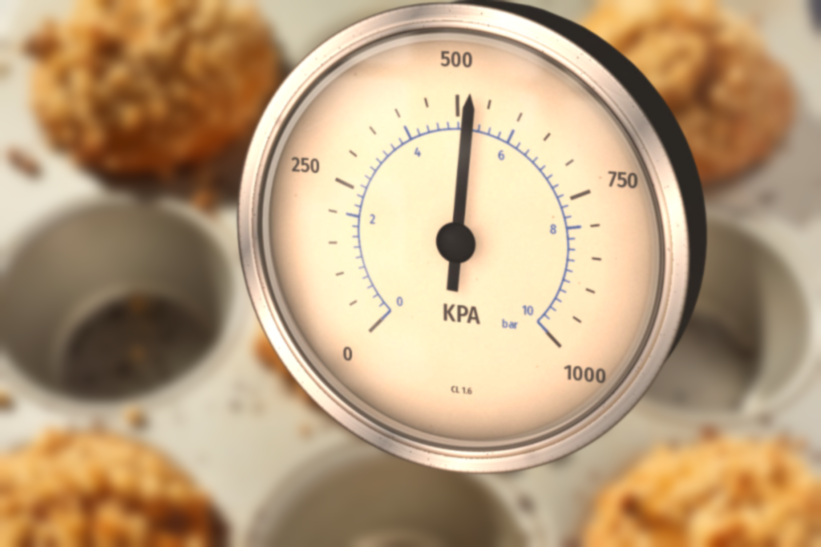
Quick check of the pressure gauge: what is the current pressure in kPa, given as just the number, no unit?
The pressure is 525
